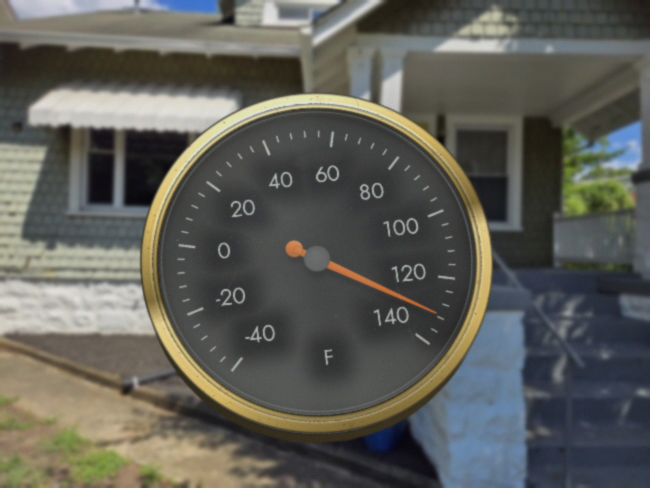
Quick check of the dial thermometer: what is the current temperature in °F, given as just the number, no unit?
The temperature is 132
